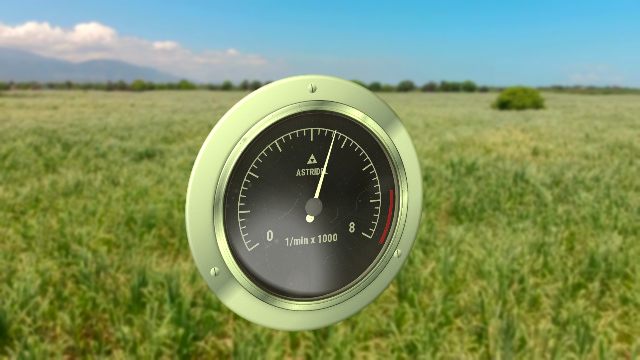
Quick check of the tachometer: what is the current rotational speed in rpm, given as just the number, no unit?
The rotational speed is 4600
